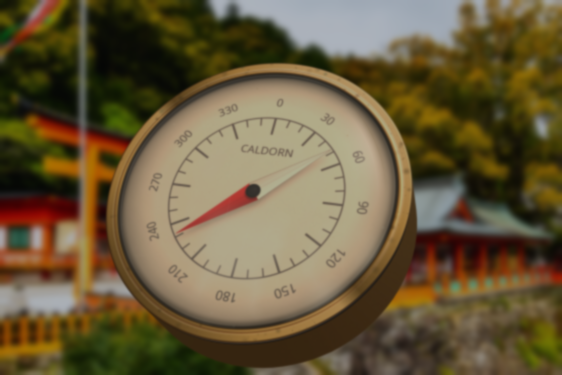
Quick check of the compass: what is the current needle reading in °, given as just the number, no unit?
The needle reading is 230
